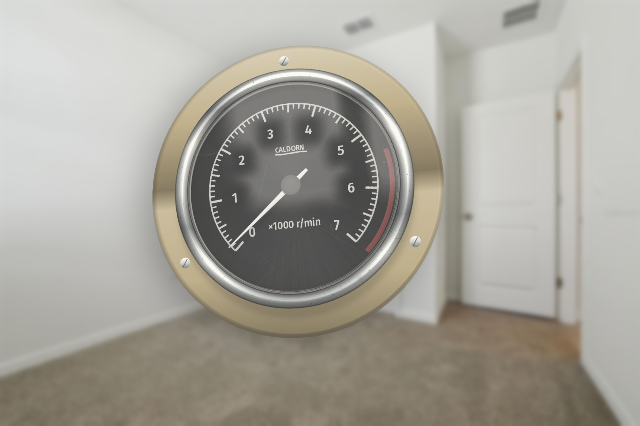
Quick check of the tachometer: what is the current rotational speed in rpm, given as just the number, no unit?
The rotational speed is 100
